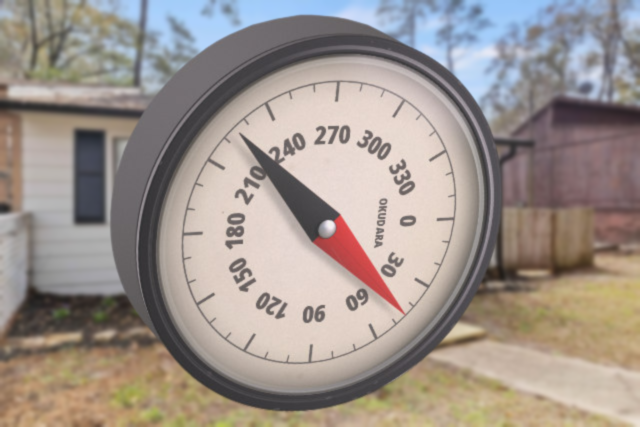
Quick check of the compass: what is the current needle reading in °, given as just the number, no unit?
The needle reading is 45
